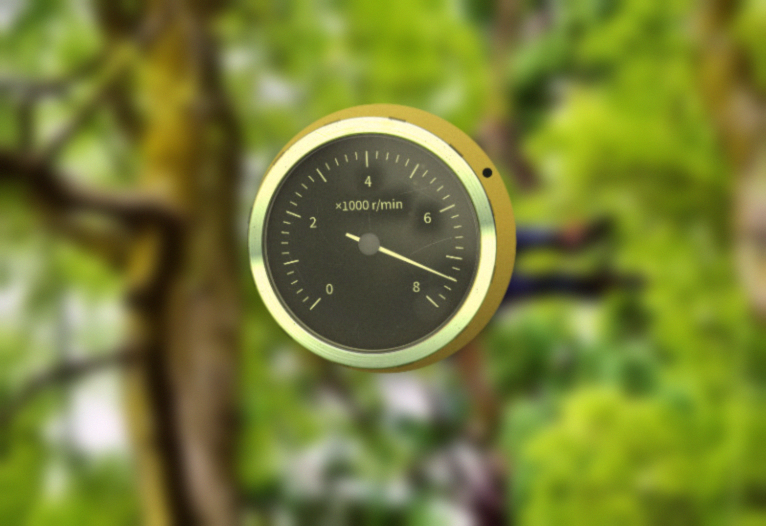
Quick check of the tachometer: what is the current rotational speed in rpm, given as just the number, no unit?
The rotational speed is 7400
